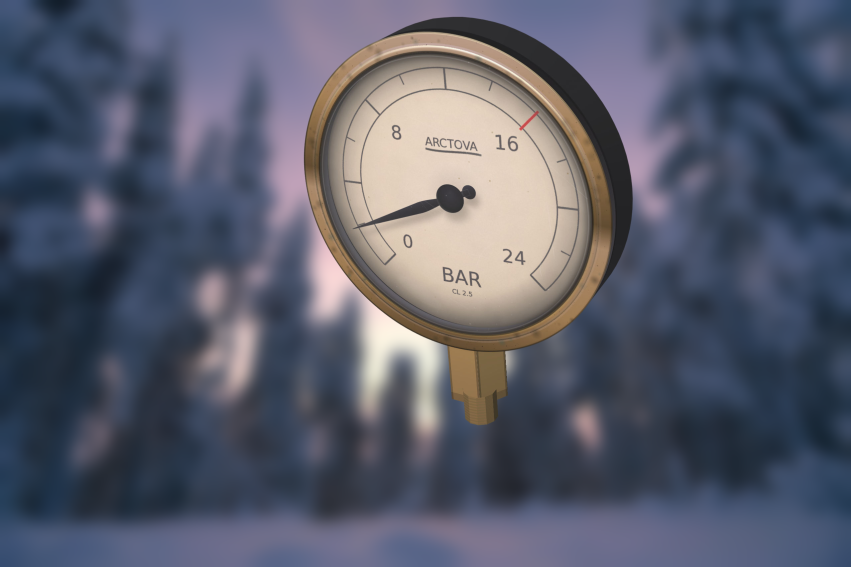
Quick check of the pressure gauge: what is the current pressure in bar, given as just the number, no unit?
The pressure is 2
